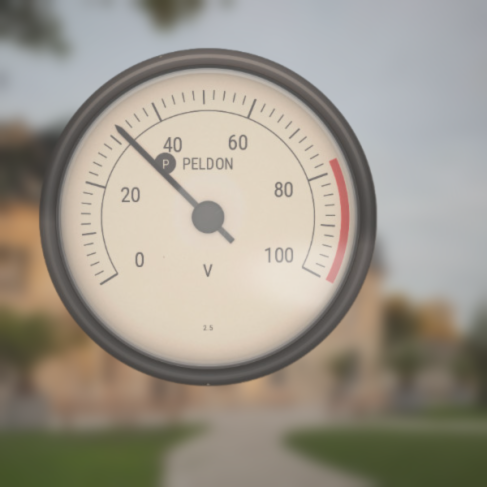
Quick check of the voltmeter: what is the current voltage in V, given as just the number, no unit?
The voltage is 32
